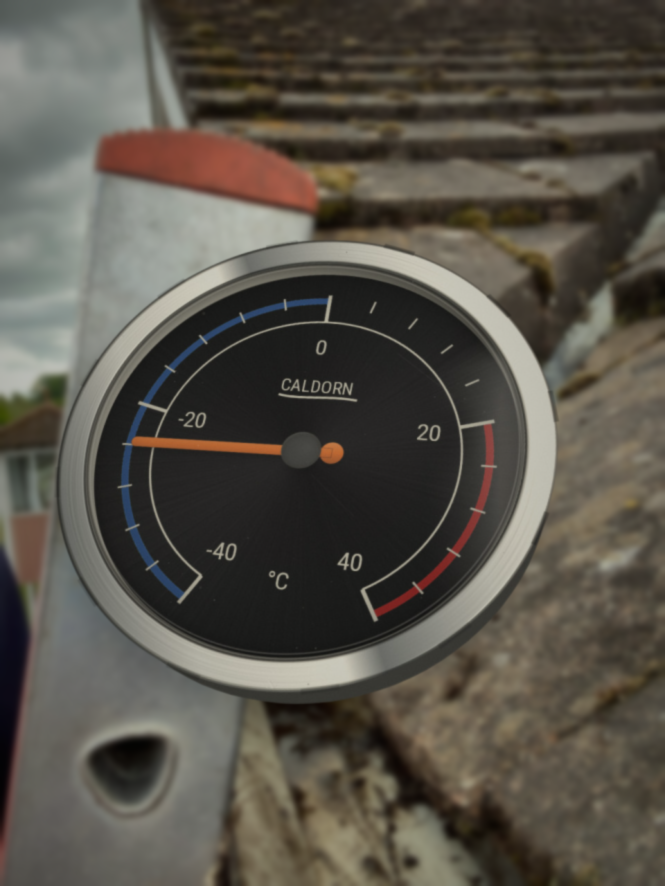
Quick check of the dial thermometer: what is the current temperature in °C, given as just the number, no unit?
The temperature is -24
